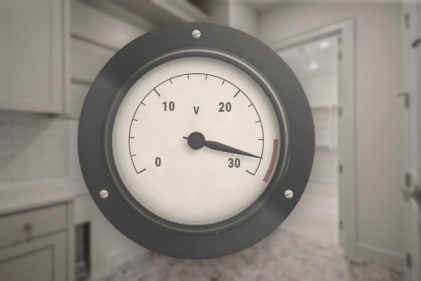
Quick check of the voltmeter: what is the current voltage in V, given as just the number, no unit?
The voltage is 28
